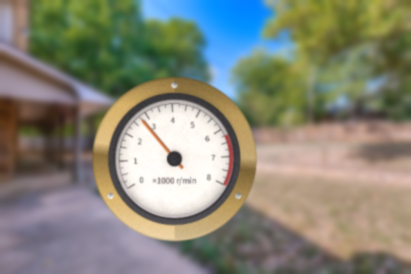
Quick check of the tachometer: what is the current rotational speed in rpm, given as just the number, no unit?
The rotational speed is 2750
